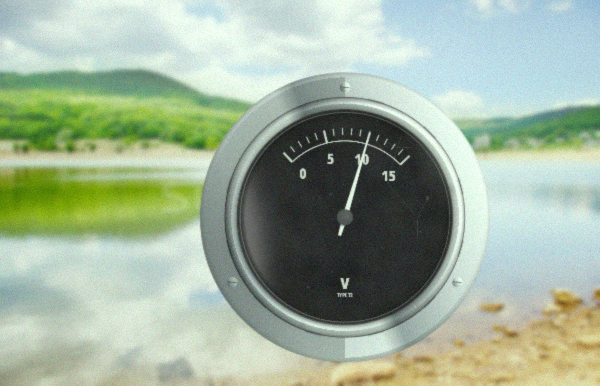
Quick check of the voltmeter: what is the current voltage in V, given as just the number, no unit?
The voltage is 10
